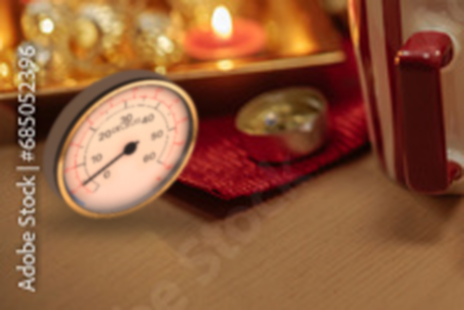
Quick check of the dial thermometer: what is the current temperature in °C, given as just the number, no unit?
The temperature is 5
